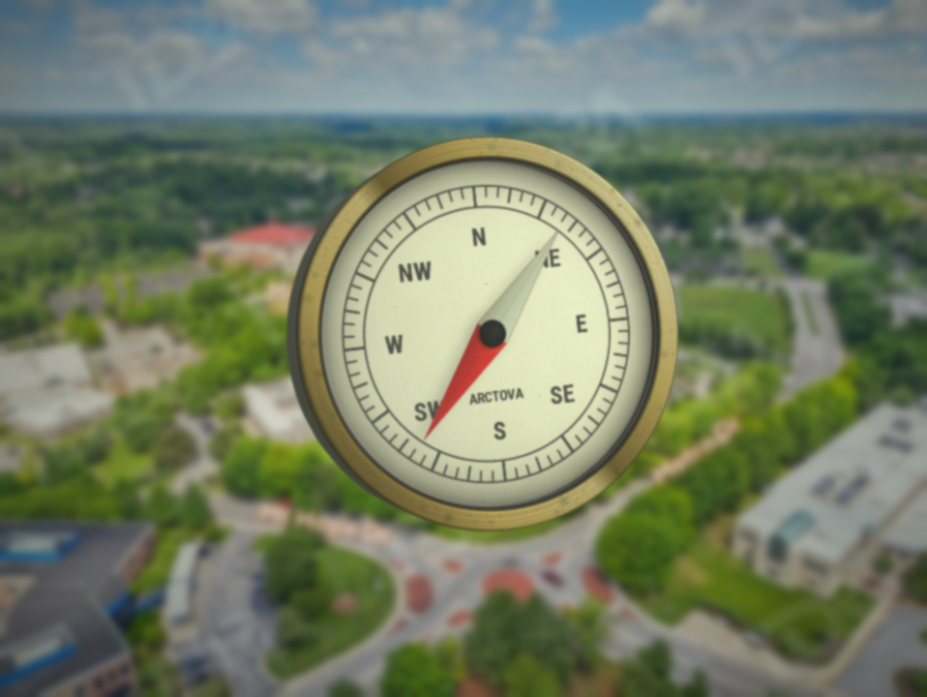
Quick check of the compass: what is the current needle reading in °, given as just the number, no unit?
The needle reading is 220
